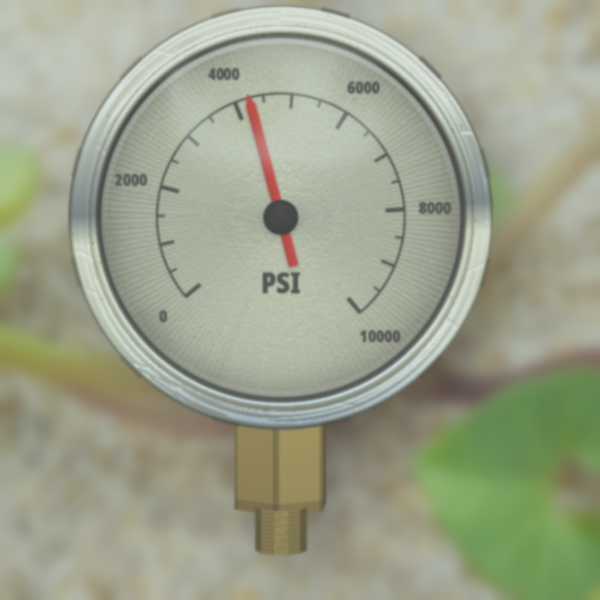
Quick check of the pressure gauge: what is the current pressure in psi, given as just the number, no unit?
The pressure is 4250
